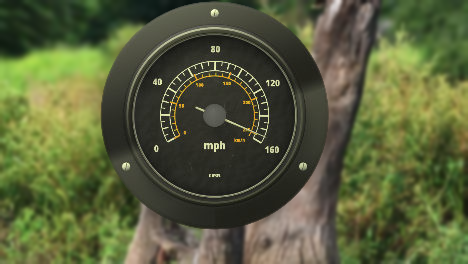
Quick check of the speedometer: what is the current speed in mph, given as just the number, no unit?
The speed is 155
